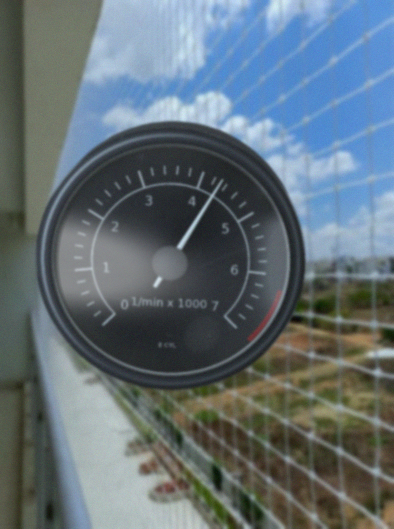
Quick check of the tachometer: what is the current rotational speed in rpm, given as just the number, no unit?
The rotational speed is 4300
